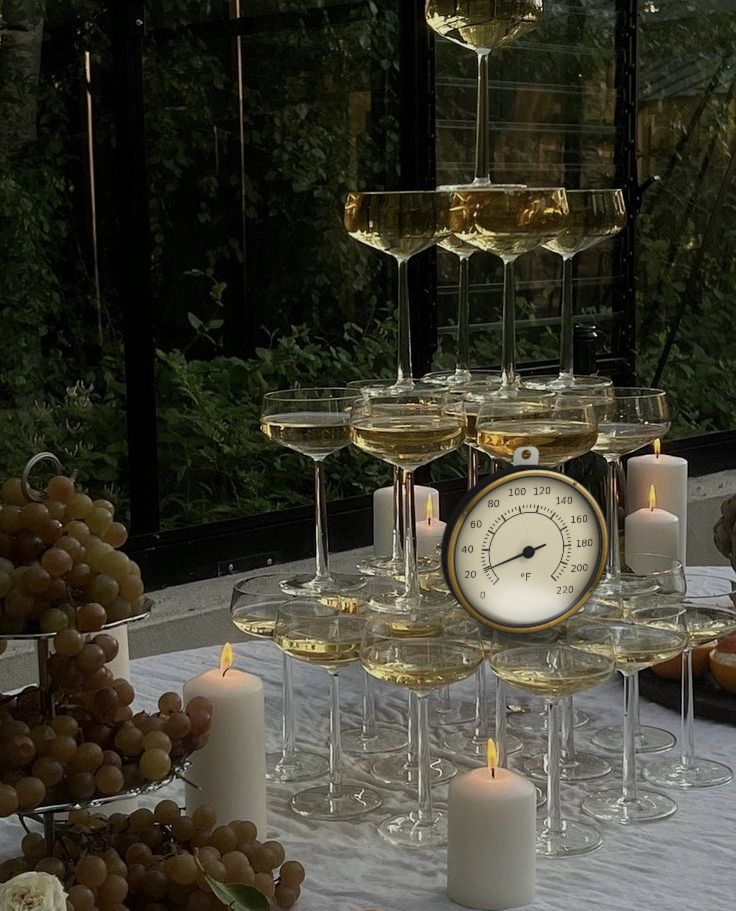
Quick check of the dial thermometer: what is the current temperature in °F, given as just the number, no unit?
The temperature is 20
